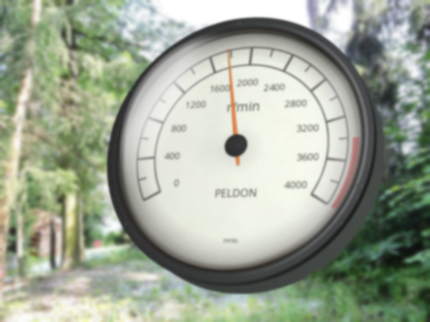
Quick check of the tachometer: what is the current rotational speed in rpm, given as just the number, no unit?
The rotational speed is 1800
